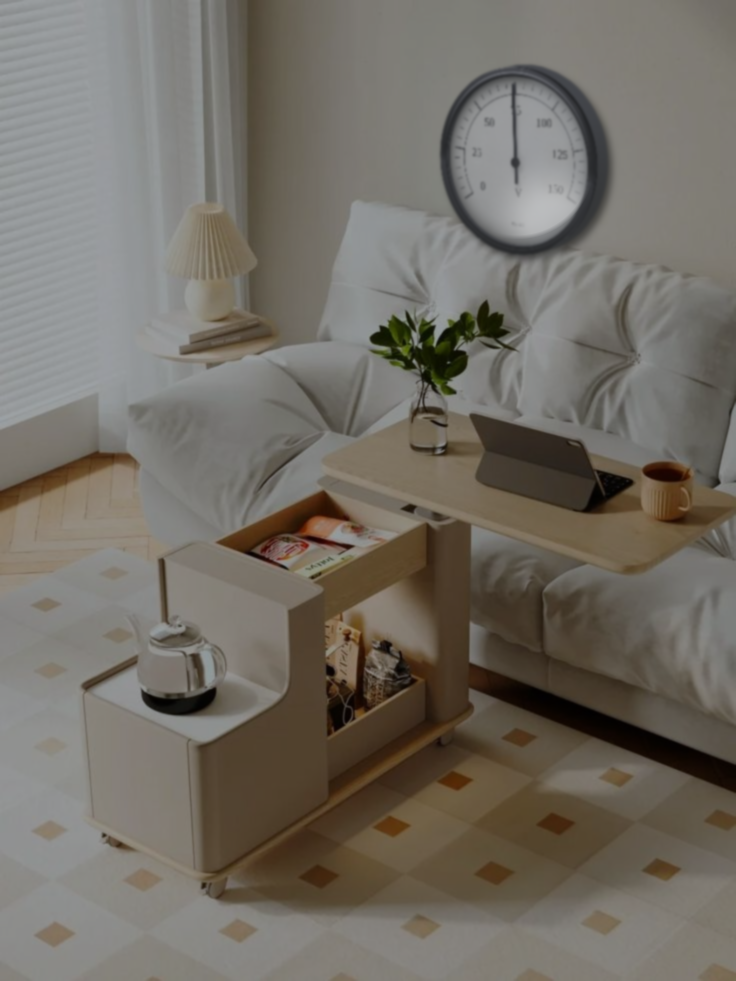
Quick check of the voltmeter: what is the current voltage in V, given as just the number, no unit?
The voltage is 75
